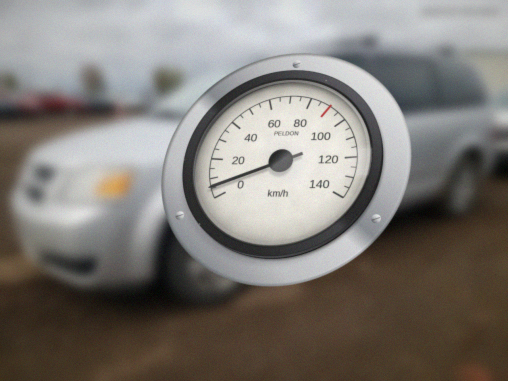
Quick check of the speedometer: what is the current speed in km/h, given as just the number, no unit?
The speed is 5
